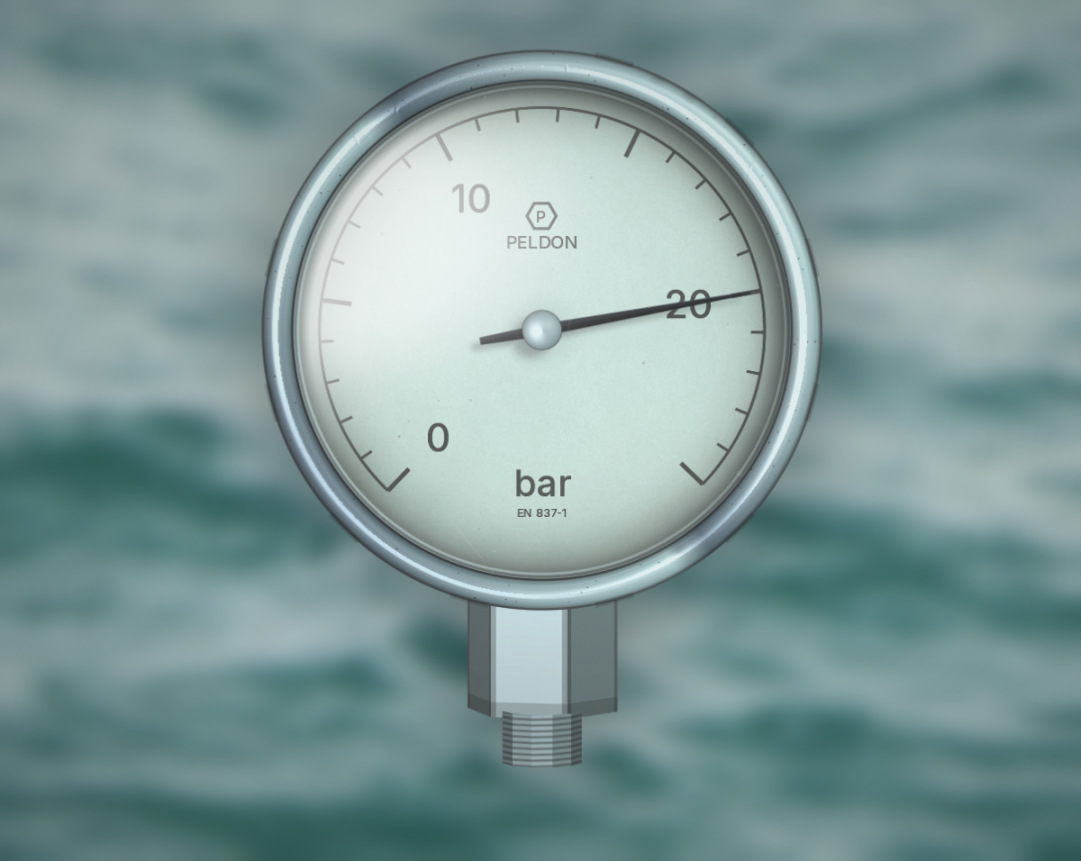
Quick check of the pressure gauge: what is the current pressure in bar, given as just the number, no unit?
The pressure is 20
